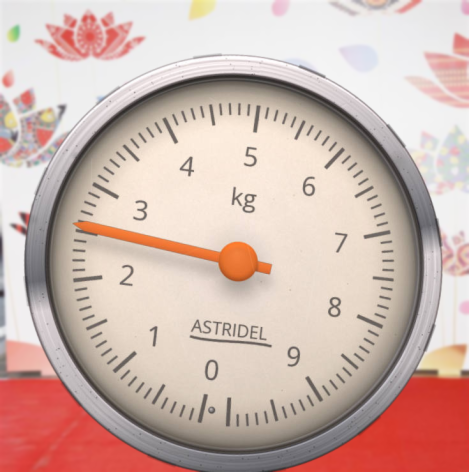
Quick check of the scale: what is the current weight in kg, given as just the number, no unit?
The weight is 2.55
